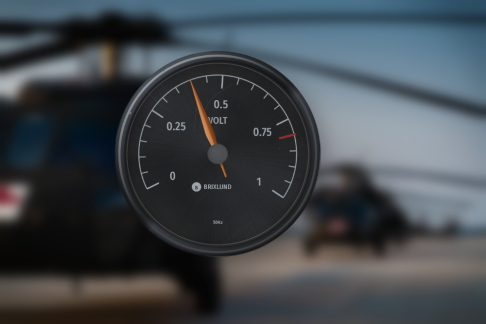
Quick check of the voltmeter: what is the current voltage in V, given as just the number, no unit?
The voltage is 0.4
